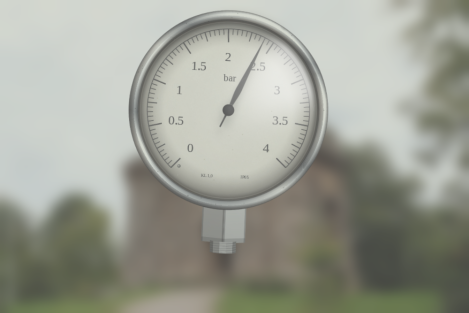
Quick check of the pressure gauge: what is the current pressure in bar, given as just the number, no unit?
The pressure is 2.4
